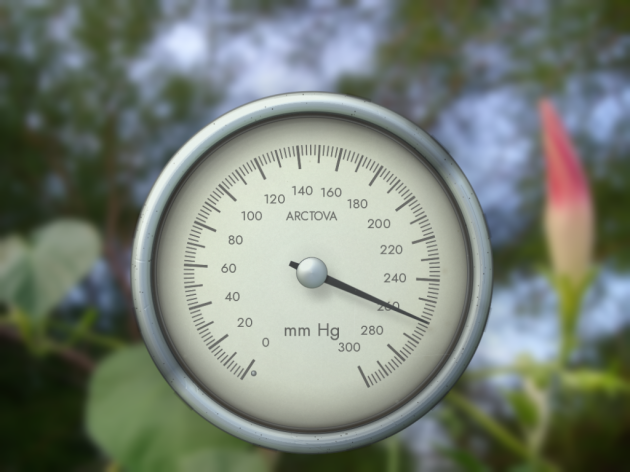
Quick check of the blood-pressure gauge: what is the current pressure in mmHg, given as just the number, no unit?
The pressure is 260
